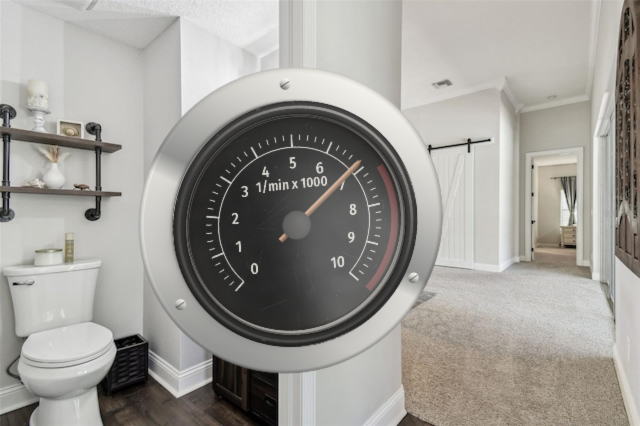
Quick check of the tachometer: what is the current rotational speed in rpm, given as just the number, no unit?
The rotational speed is 6800
